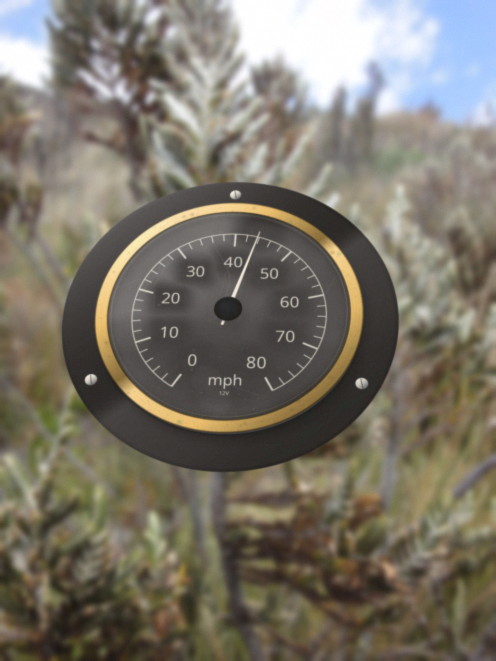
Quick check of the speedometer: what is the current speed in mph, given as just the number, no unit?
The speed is 44
